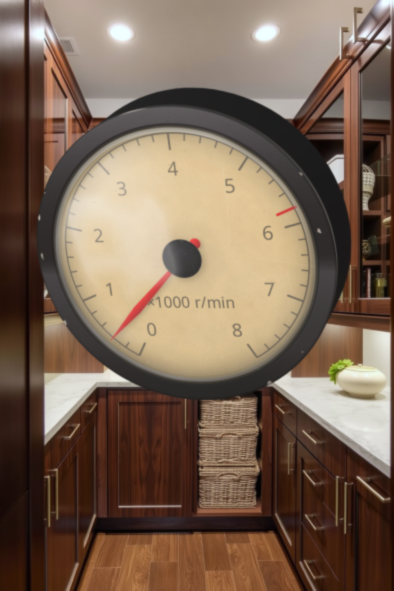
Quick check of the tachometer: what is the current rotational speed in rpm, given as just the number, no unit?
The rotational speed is 400
